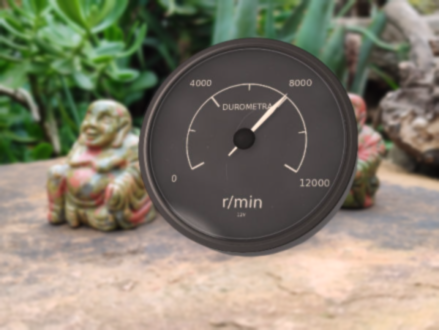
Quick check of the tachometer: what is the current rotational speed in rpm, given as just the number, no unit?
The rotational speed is 8000
